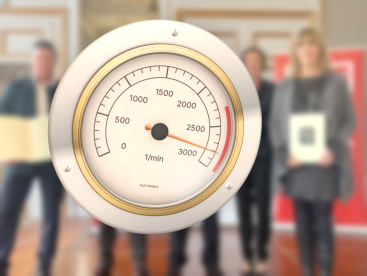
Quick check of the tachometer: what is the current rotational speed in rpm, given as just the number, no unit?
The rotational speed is 2800
